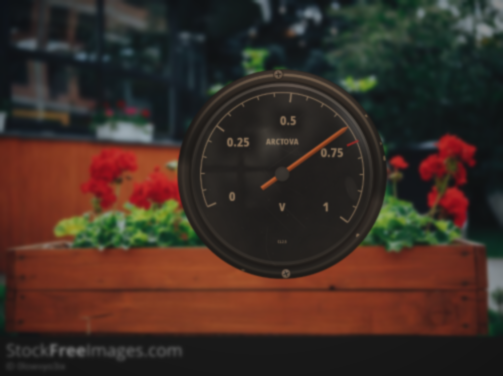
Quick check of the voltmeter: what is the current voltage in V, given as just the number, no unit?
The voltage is 0.7
